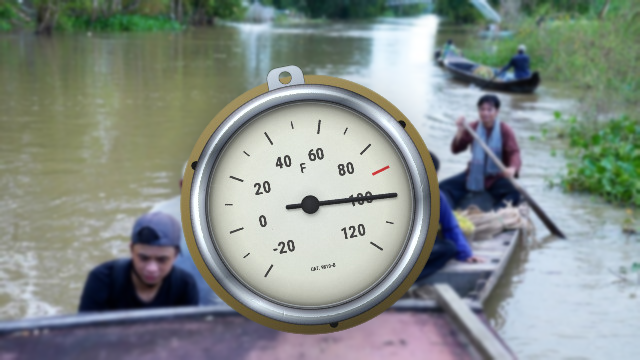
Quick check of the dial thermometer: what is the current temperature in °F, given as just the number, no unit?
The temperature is 100
